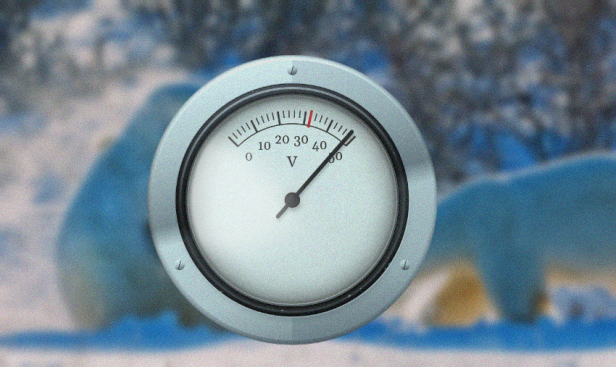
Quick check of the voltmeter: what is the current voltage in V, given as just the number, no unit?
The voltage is 48
